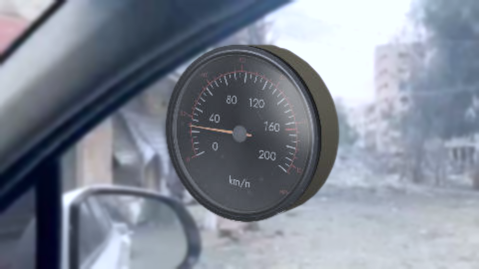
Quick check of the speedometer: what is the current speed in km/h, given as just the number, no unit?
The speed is 25
